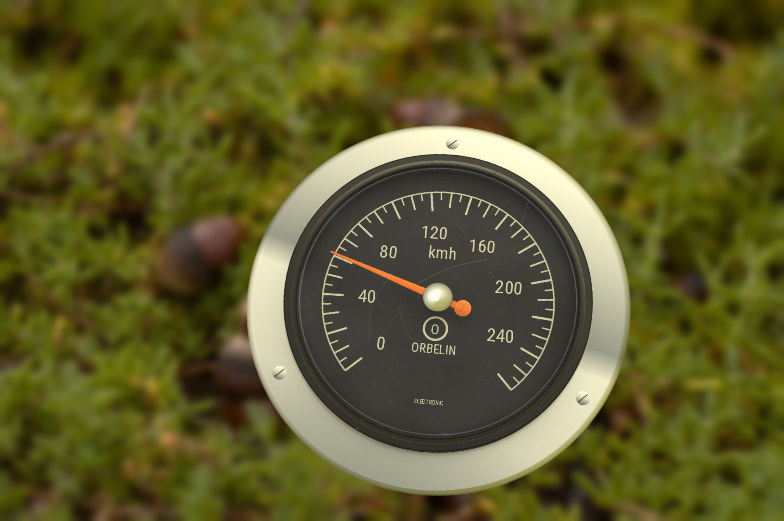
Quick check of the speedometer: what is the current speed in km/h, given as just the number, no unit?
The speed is 60
